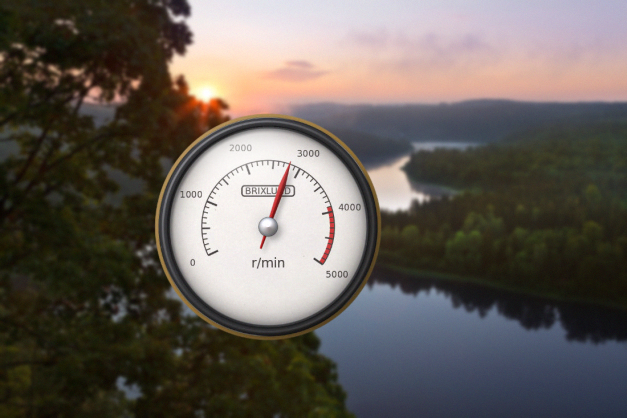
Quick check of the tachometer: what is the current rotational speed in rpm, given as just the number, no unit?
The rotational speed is 2800
